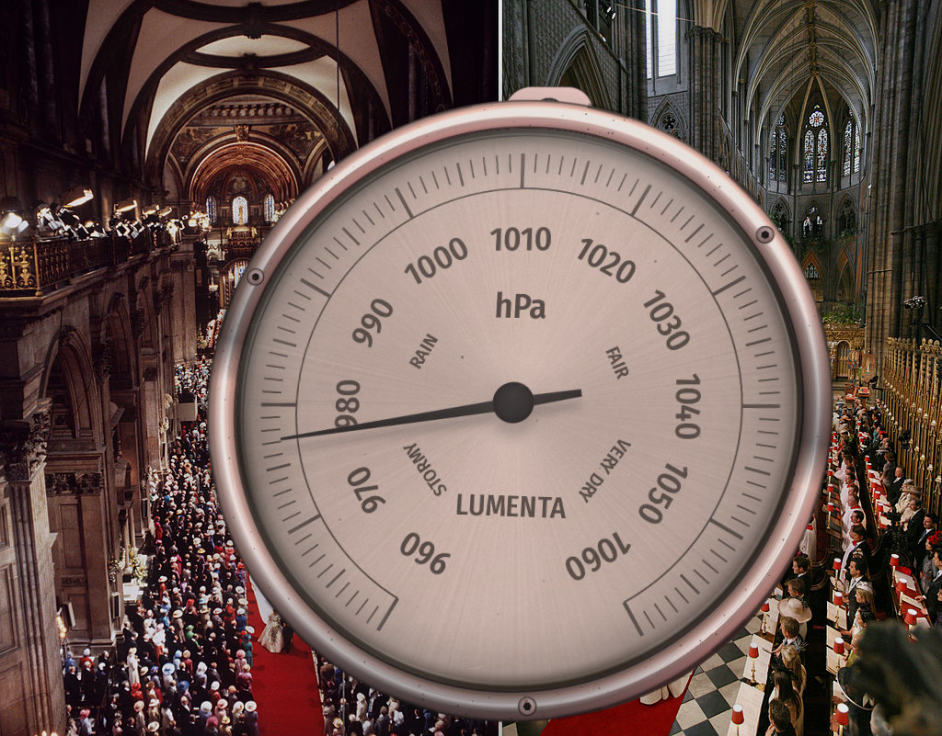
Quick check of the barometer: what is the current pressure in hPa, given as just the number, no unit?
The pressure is 977
